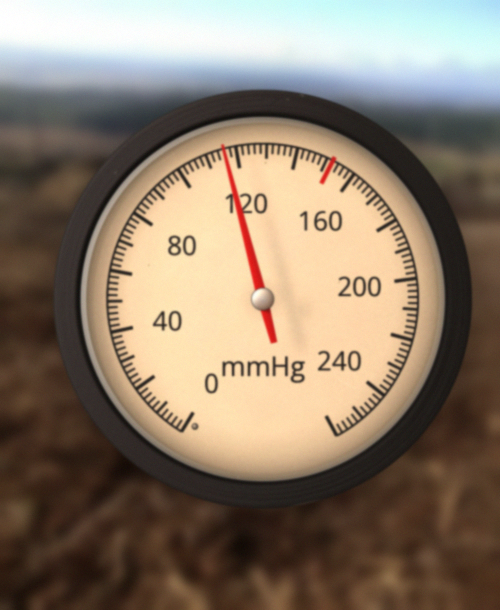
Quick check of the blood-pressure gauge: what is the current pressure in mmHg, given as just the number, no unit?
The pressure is 116
